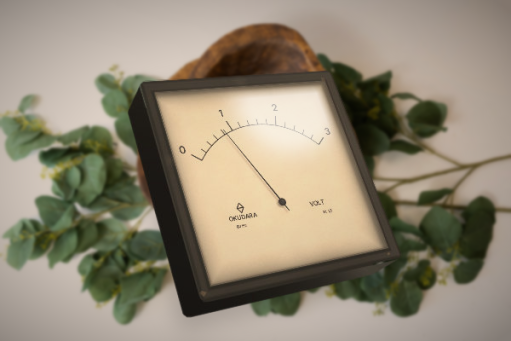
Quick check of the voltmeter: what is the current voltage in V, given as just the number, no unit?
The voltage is 0.8
